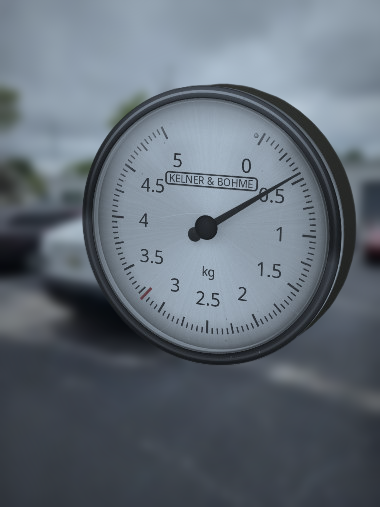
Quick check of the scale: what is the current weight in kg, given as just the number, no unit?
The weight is 0.45
